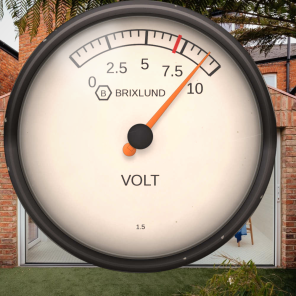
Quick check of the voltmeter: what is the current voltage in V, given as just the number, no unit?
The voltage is 9
